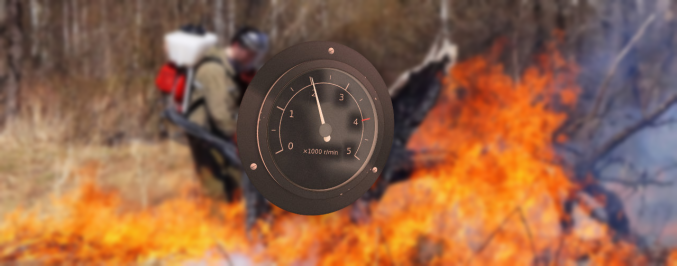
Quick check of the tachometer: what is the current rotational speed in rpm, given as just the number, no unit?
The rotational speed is 2000
